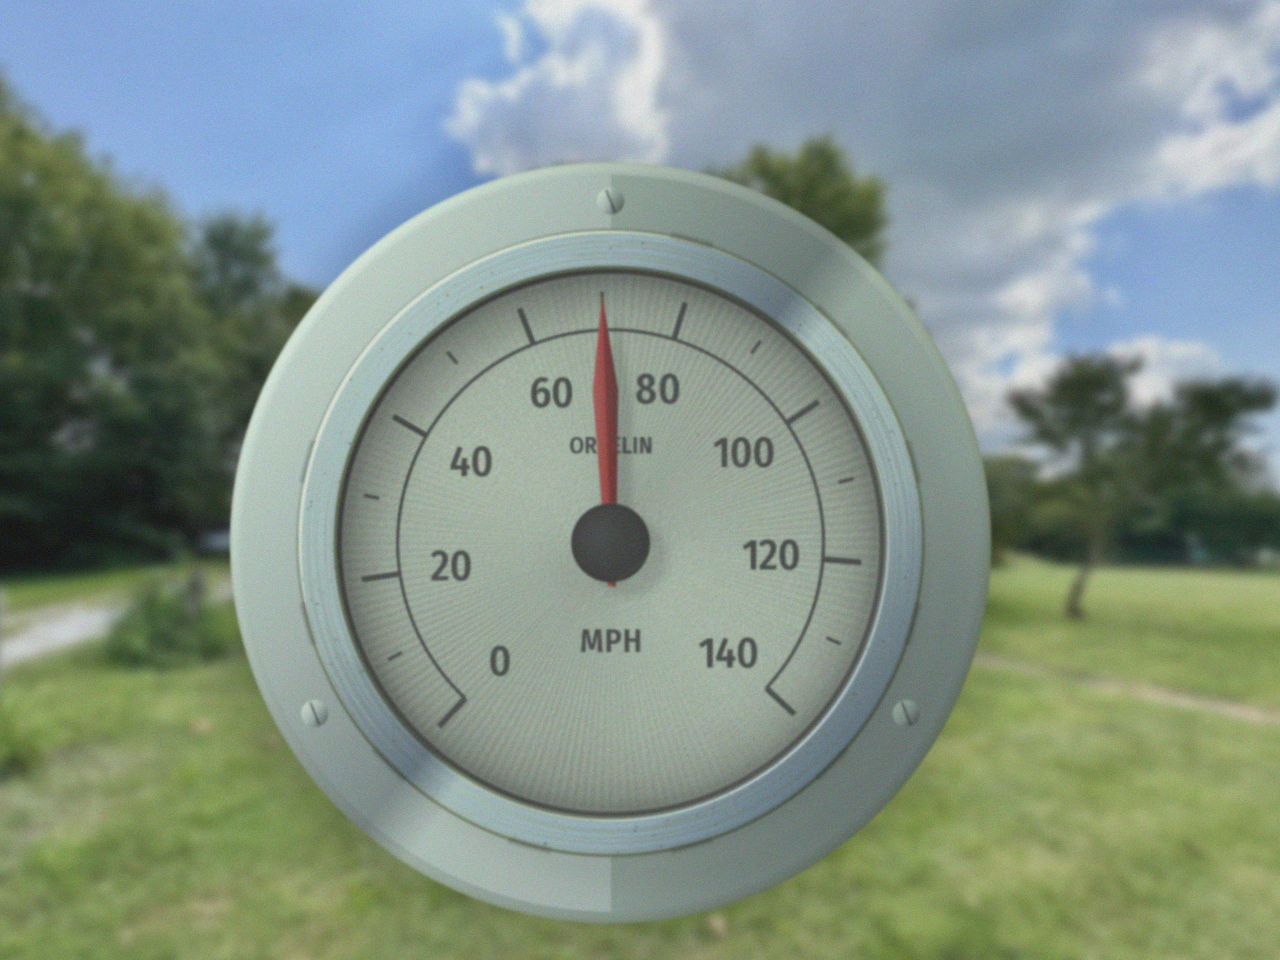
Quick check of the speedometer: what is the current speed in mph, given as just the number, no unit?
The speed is 70
